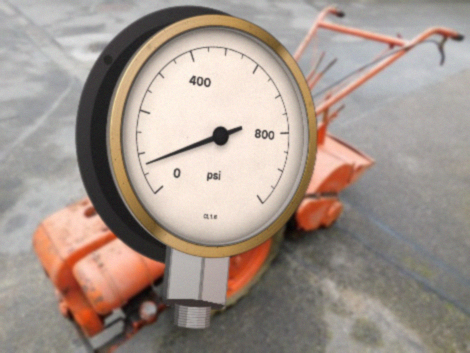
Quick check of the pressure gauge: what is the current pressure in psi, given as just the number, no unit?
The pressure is 75
